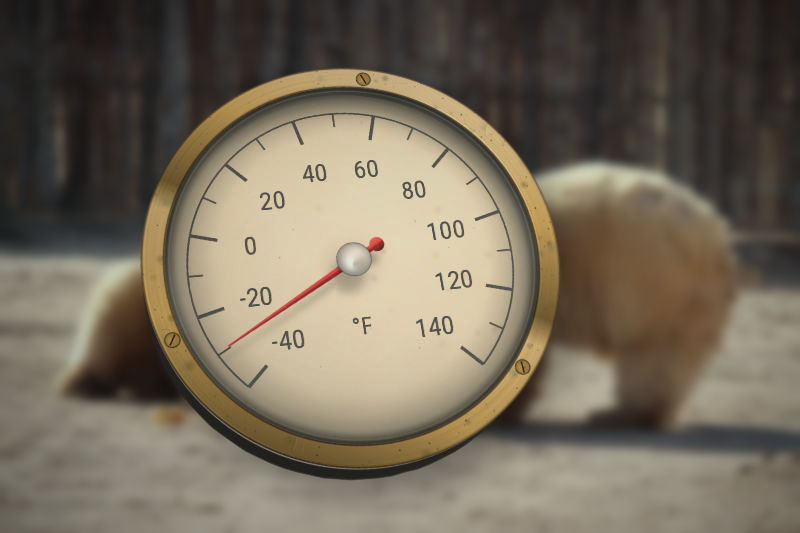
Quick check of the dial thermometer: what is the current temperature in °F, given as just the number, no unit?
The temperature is -30
